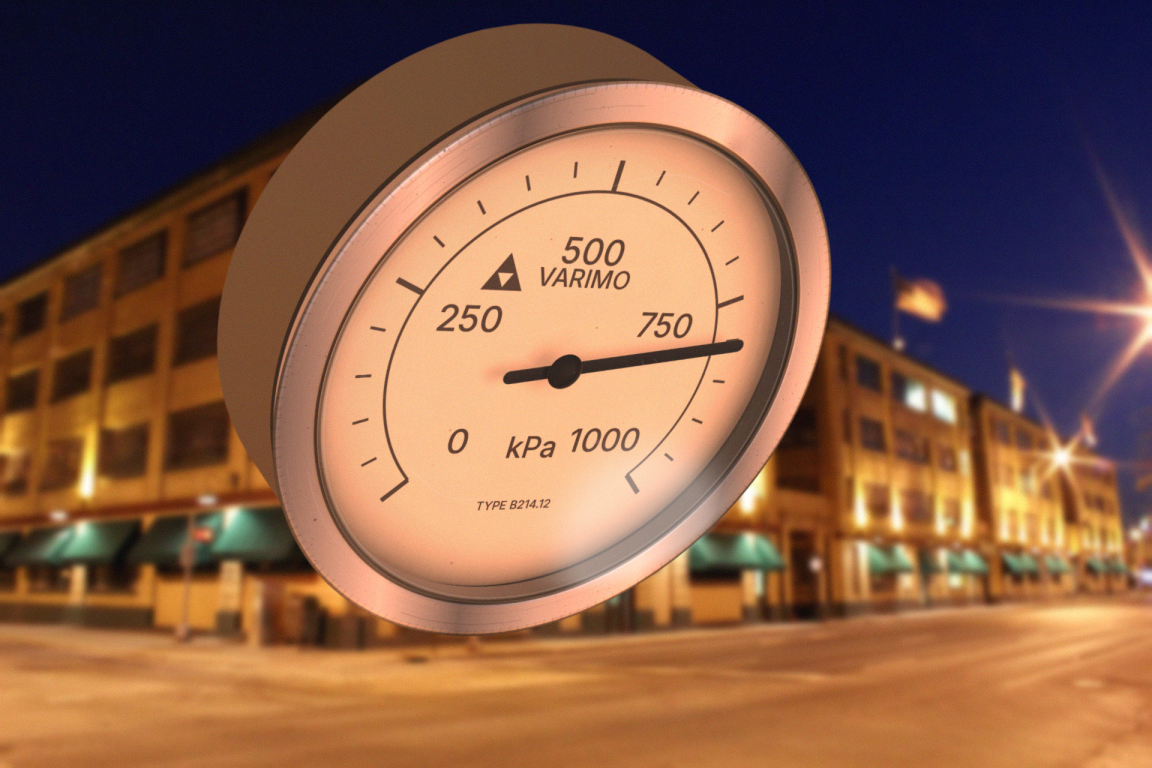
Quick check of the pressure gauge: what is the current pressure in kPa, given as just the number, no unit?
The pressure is 800
